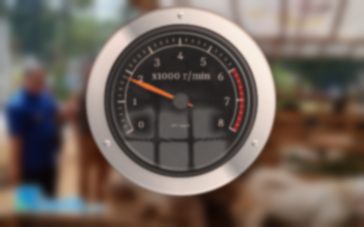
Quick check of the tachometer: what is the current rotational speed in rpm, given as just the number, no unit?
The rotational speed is 1800
